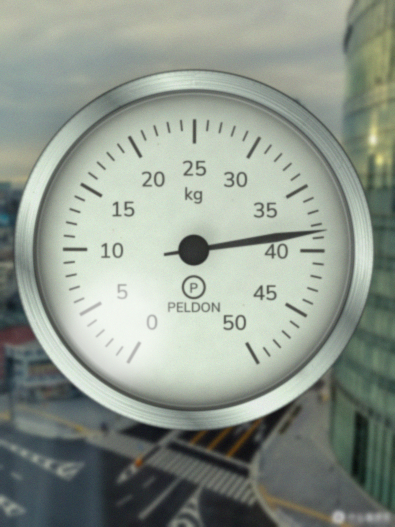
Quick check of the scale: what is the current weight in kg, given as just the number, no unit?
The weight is 38.5
